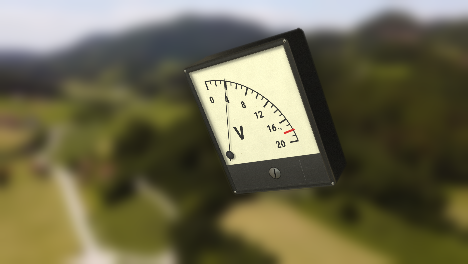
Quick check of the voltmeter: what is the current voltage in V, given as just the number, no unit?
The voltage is 4
